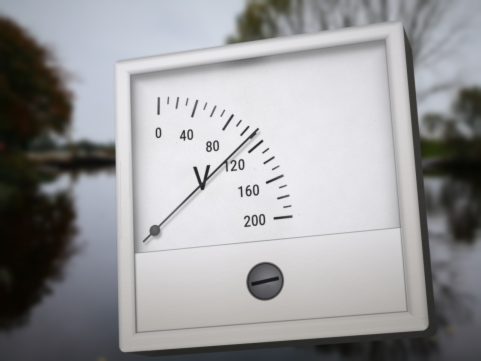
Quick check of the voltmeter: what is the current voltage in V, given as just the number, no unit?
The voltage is 110
